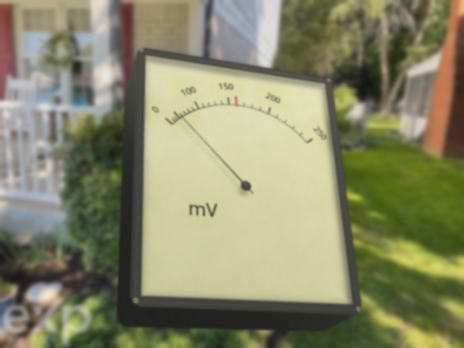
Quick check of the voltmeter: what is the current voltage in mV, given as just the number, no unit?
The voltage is 50
